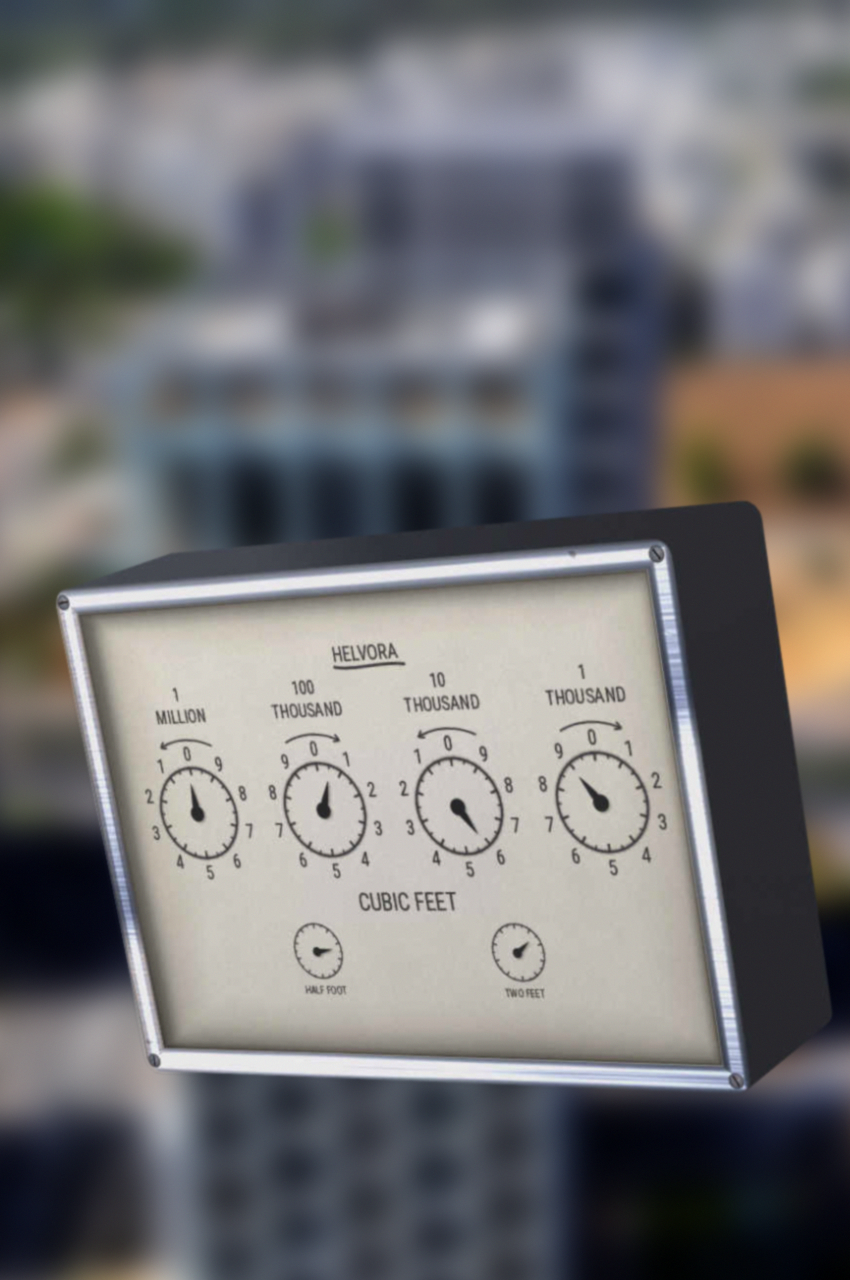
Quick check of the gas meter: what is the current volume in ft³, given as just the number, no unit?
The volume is 5900
